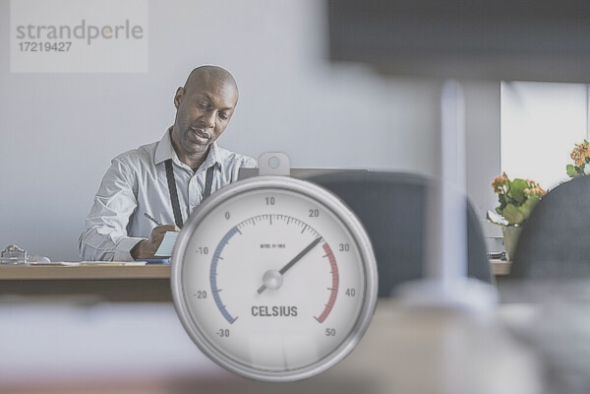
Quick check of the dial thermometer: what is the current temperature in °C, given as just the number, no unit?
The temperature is 25
